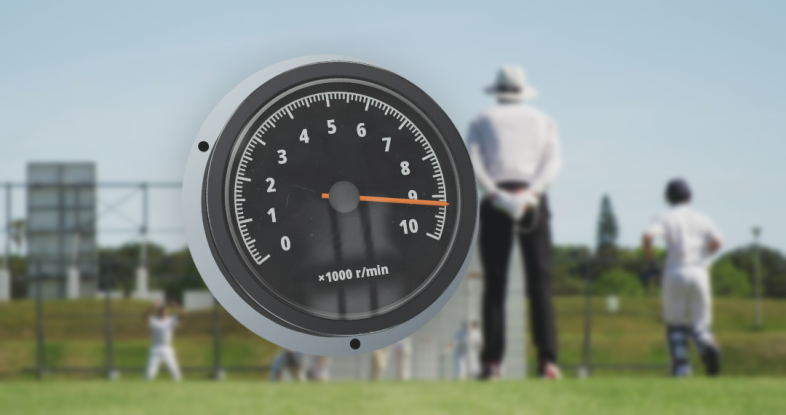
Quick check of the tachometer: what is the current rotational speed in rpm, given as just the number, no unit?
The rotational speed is 9200
